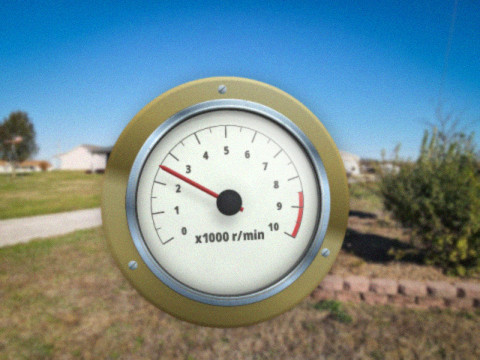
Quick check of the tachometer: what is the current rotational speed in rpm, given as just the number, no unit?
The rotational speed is 2500
